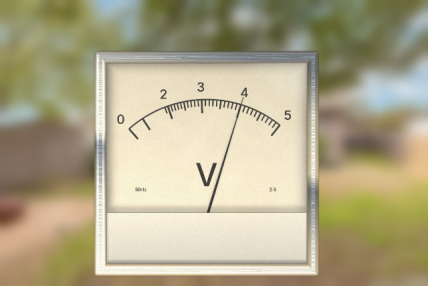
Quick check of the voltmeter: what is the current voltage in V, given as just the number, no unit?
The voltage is 4
